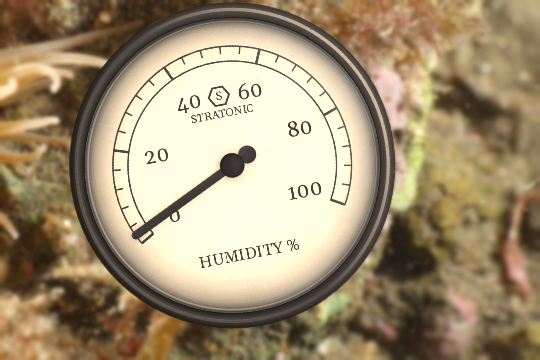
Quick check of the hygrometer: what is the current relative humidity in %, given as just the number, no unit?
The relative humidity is 2
